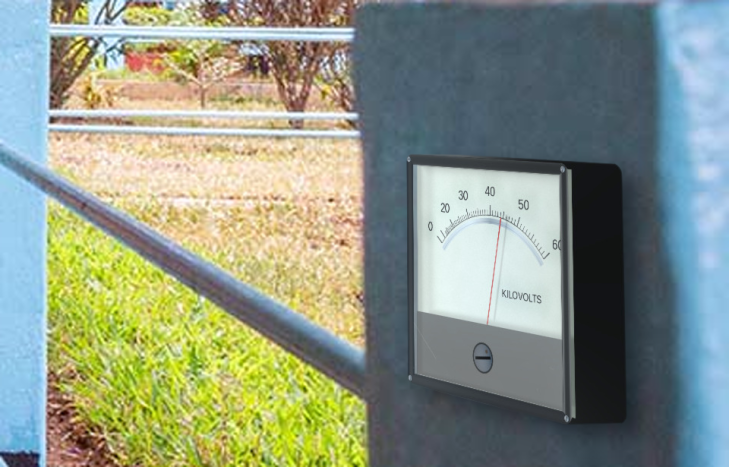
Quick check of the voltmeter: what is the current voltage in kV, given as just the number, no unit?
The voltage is 45
